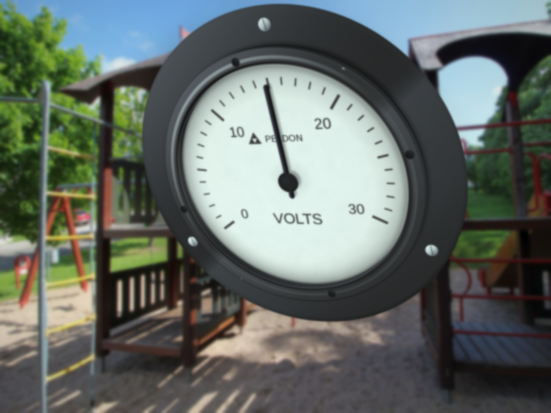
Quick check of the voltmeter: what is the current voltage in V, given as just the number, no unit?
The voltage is 15
